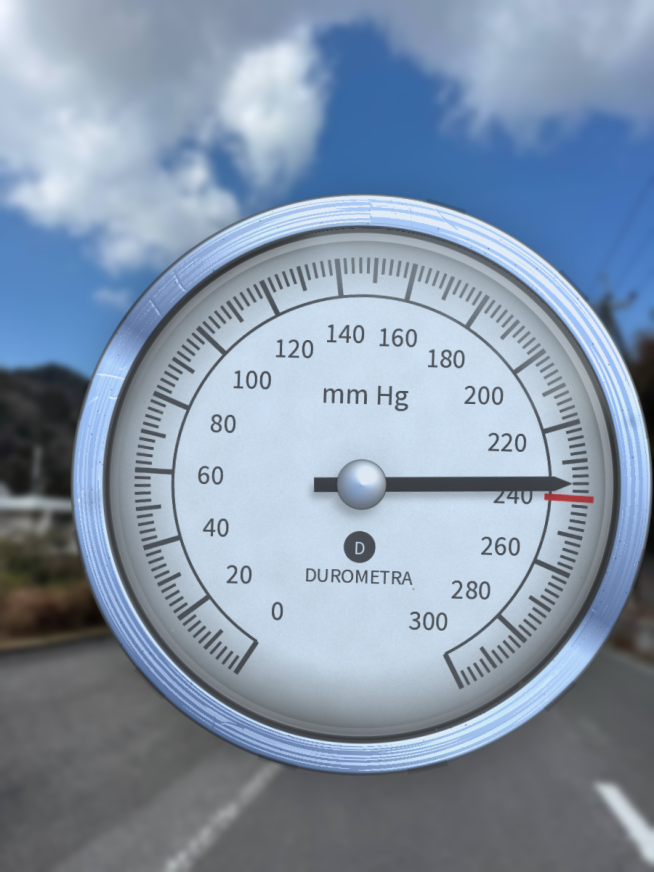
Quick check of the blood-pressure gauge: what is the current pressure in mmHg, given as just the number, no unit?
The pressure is 236
